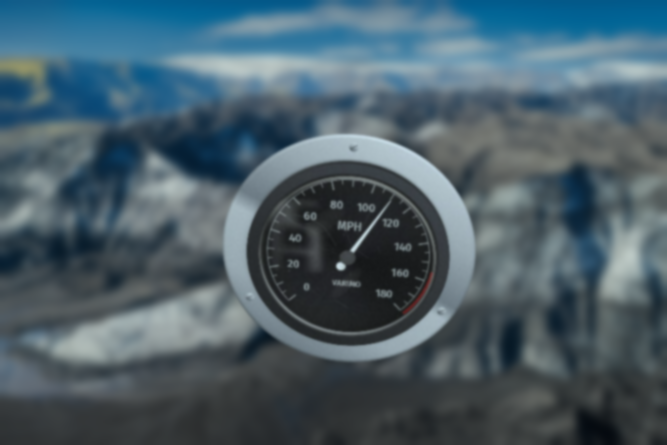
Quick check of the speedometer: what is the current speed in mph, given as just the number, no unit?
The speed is 110
